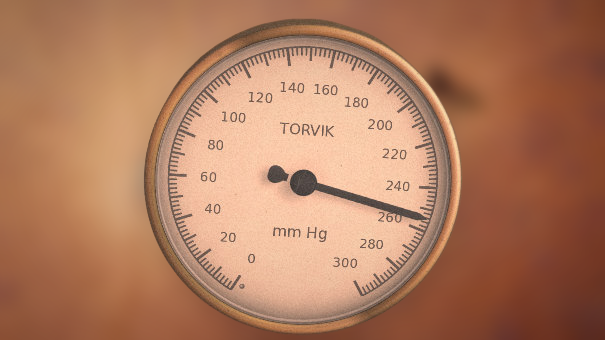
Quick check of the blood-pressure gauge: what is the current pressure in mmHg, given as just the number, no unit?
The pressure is 254
